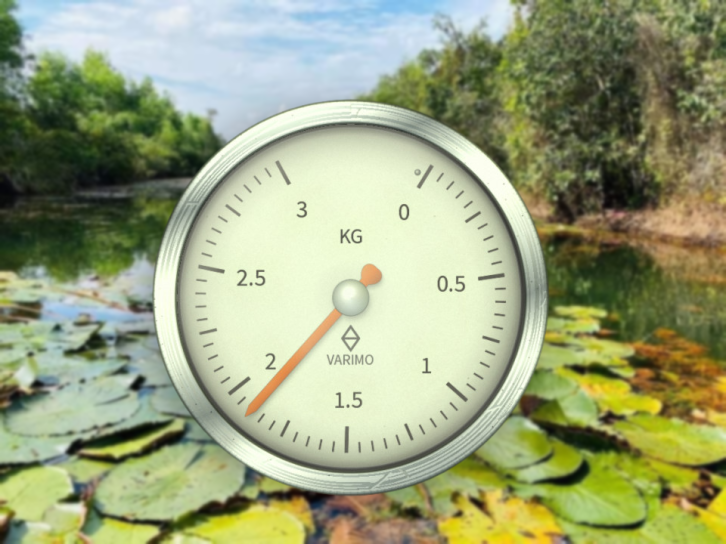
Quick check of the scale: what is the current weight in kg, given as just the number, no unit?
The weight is 1.9
